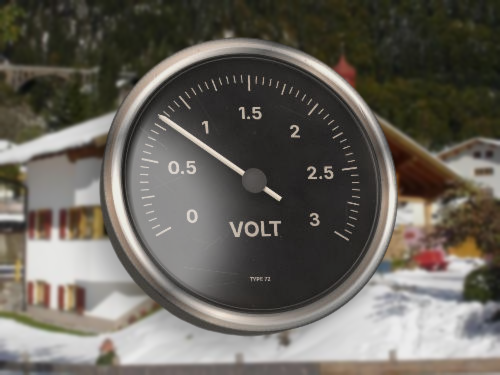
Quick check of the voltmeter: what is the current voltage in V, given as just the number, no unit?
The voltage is 0.8
